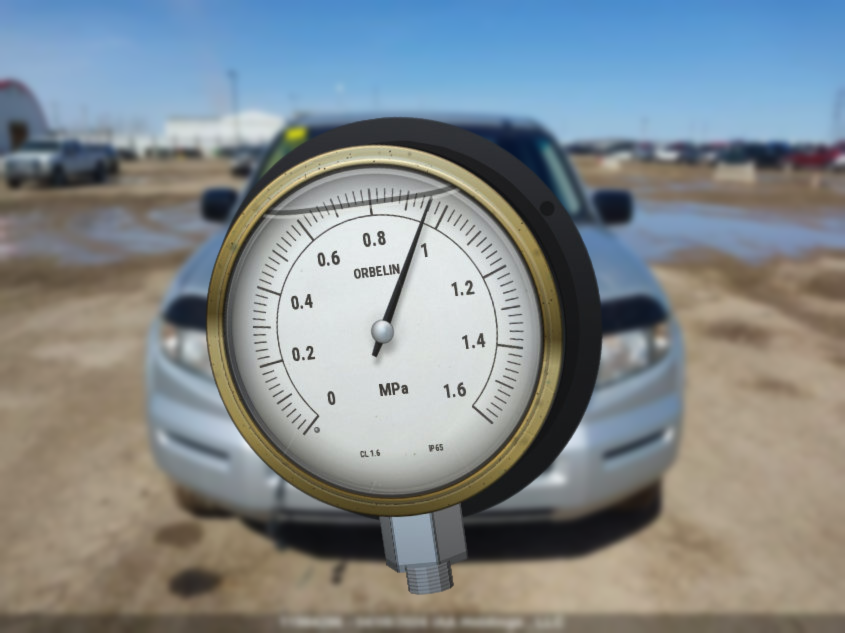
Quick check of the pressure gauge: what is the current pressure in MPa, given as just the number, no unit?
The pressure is 0.96
